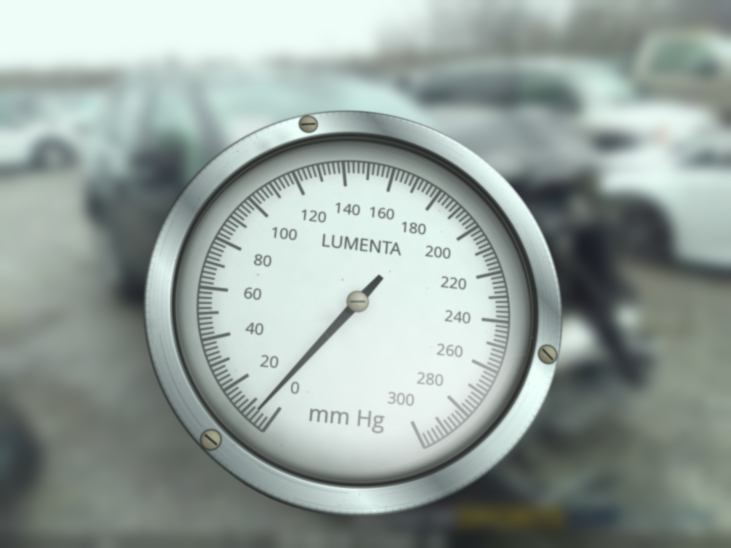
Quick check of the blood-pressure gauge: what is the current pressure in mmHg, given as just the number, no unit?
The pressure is 6
